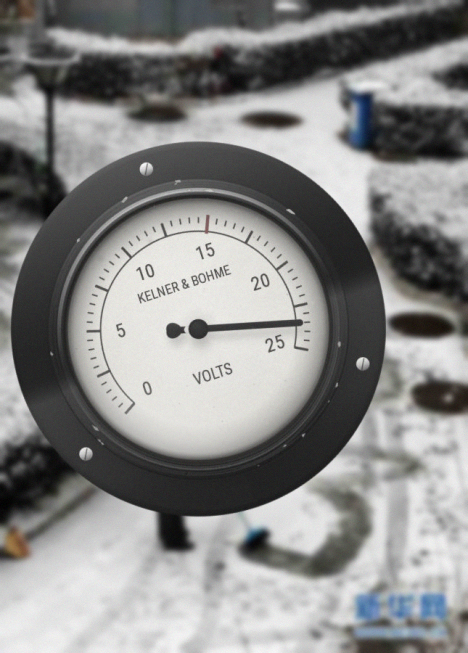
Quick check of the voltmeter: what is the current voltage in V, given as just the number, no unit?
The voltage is 23.5
